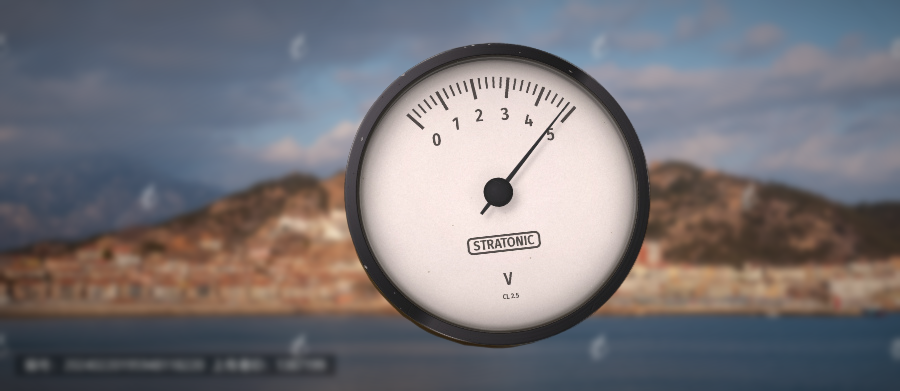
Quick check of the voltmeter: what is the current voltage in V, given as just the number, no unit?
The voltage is 4.8
